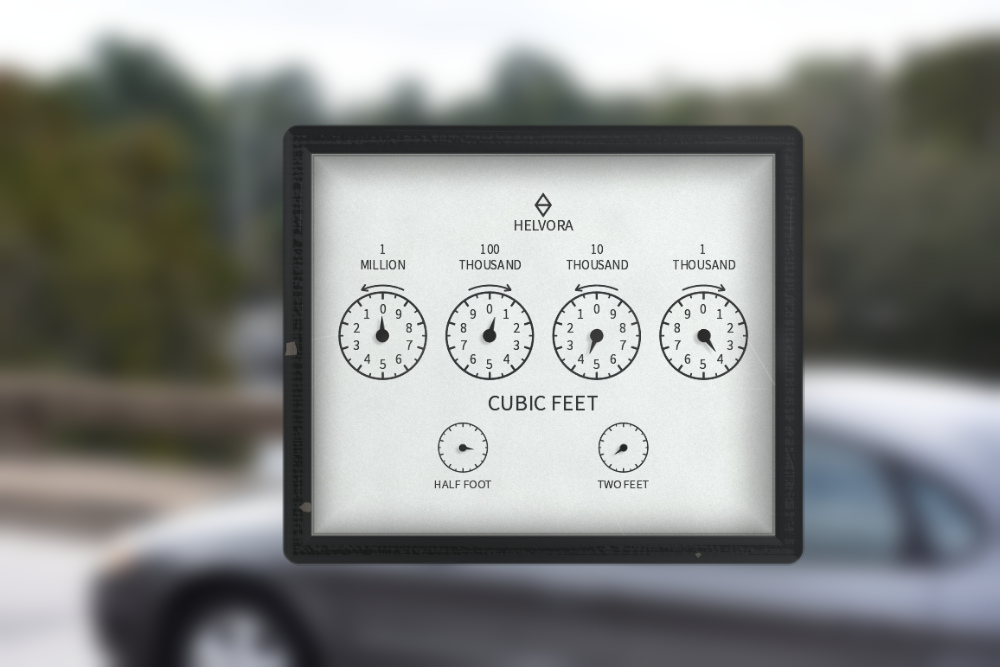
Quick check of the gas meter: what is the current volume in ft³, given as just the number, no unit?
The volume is 4400
